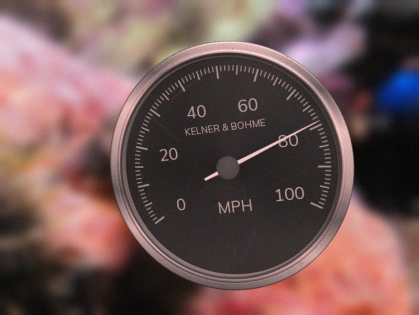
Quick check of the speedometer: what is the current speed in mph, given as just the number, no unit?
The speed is 79
